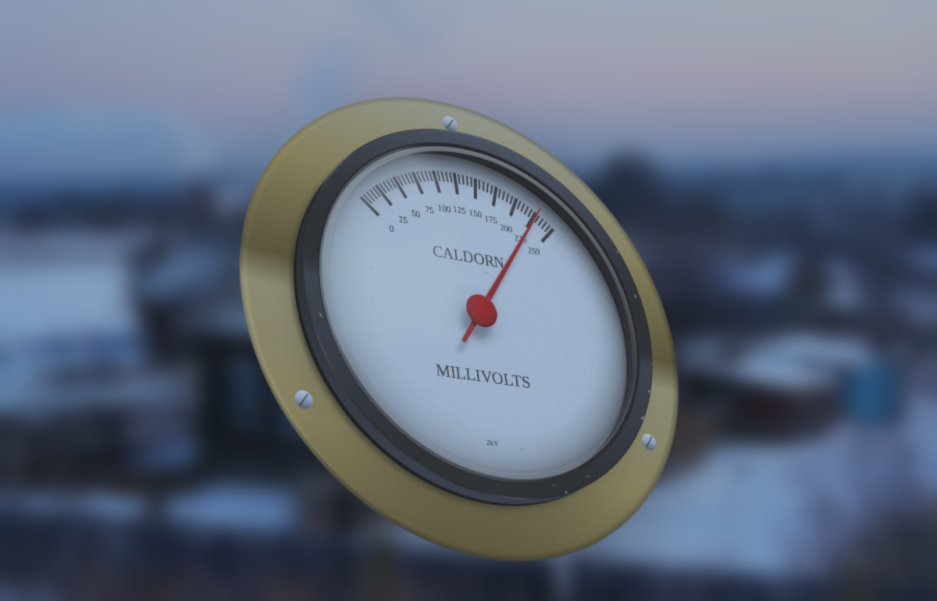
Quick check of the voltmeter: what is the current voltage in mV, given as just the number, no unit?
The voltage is 225
